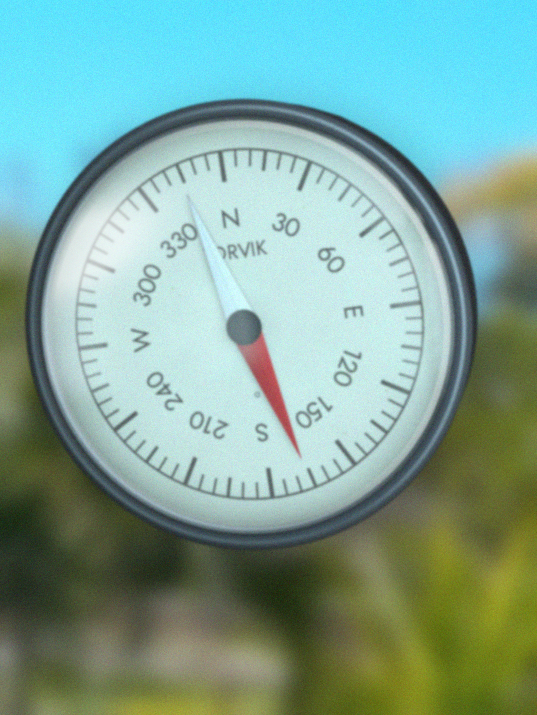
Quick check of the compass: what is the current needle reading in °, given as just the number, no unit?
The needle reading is 165
